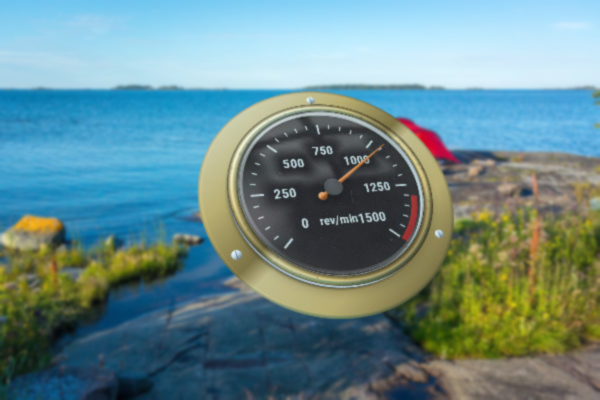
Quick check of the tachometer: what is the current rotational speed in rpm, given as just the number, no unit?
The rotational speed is 1050
